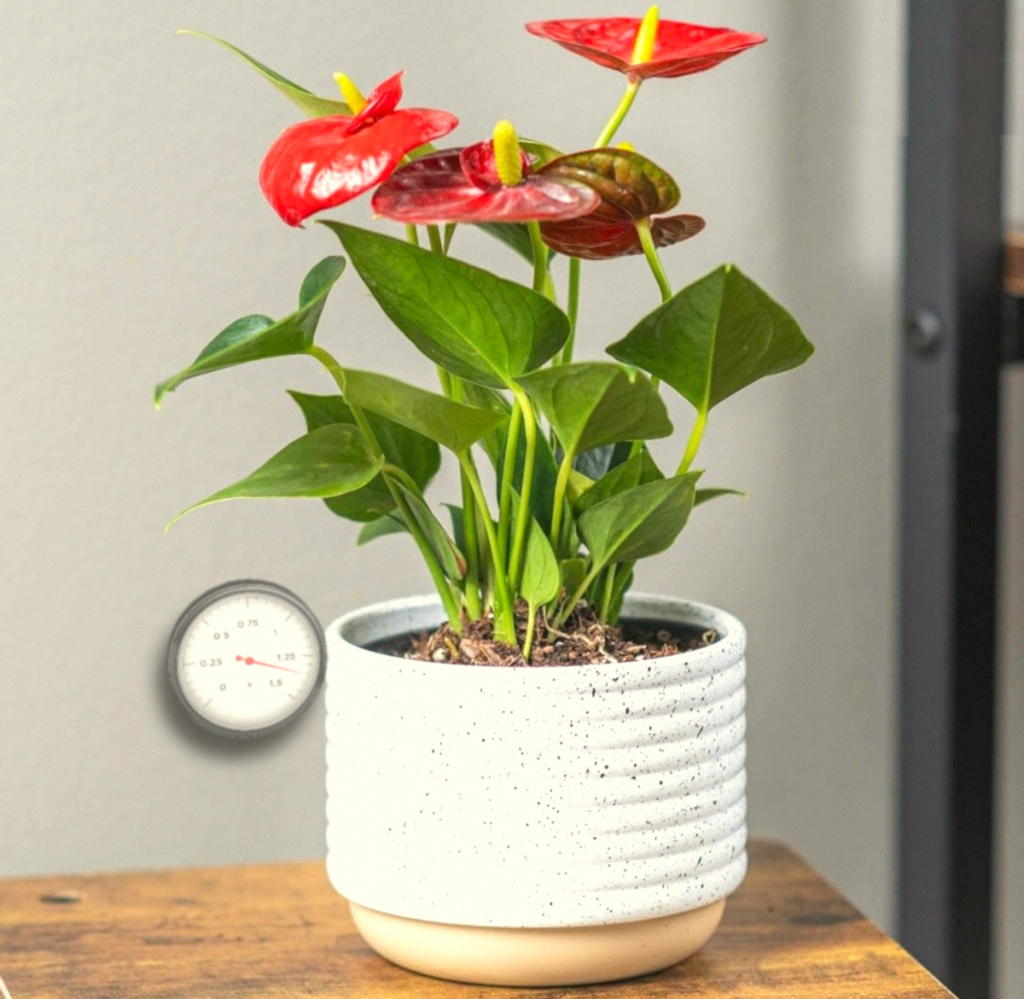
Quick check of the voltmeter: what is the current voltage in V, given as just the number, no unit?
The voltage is 1.35
